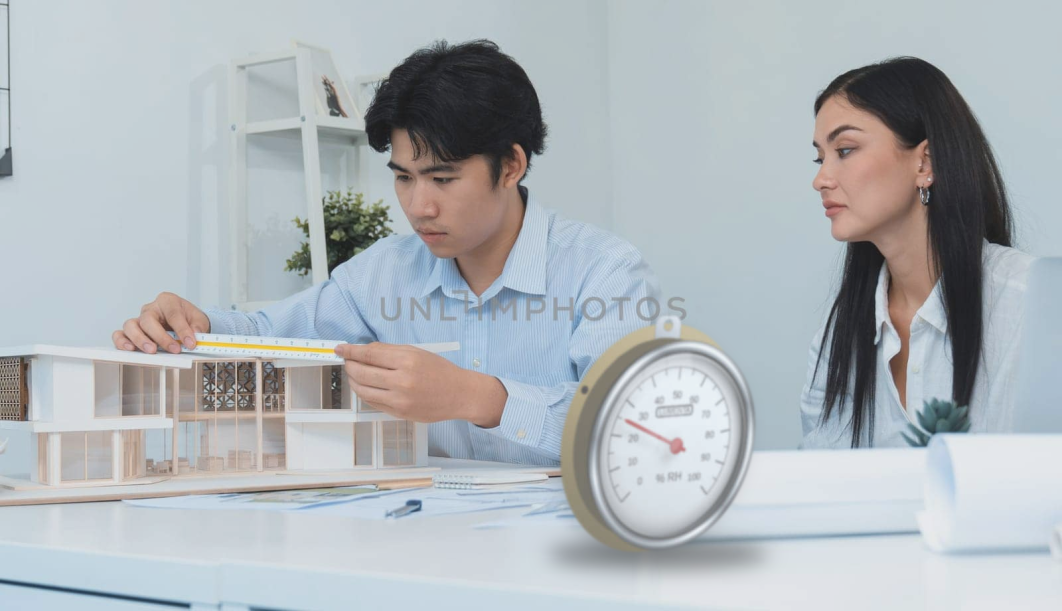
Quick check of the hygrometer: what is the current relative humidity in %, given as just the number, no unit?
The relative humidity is 25
